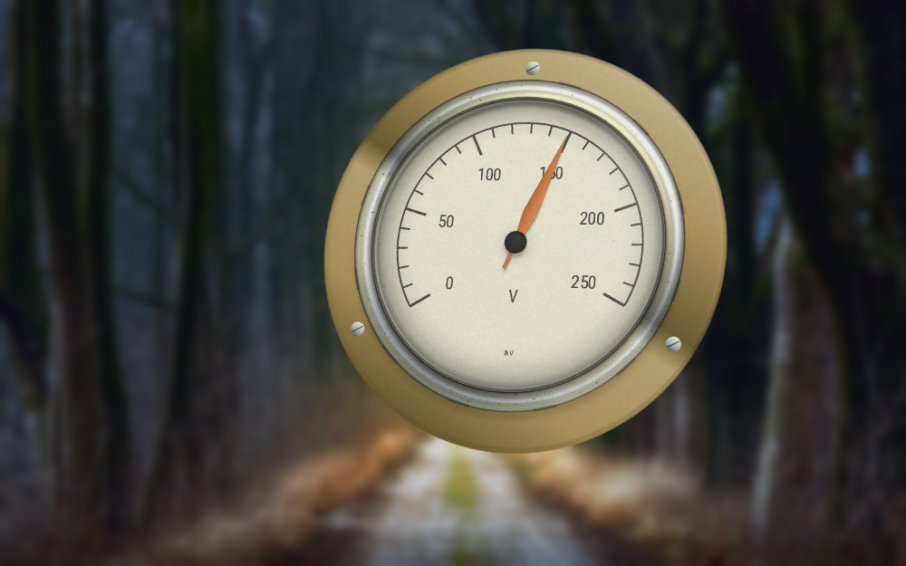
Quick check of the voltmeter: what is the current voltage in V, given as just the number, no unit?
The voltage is 150
